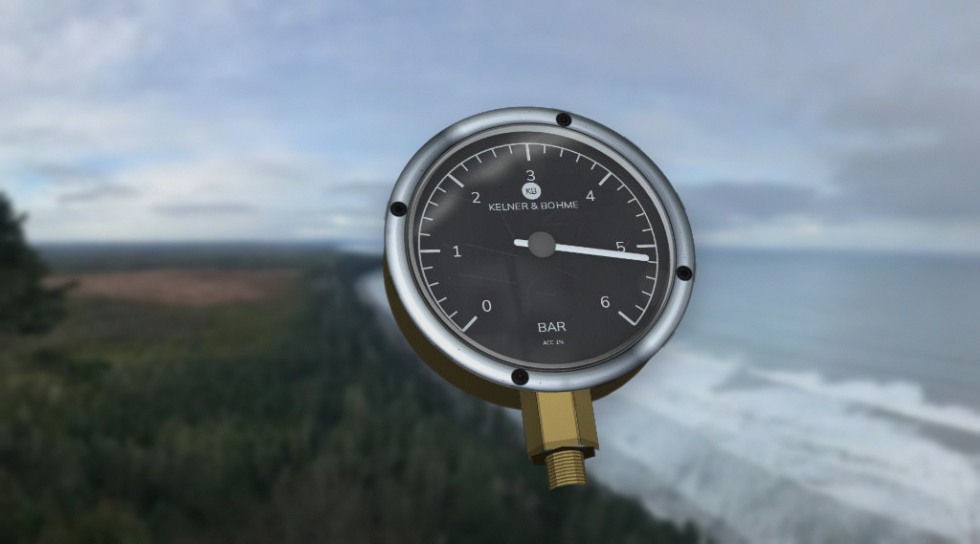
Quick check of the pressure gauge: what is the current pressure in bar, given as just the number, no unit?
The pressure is 5.2
